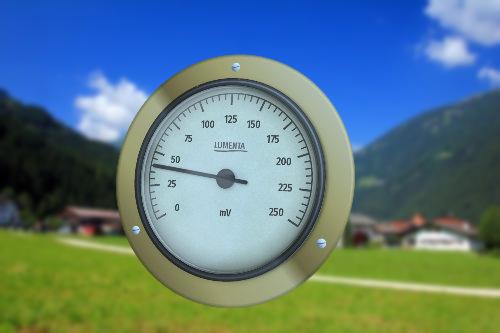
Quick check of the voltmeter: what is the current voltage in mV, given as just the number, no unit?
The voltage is 40
